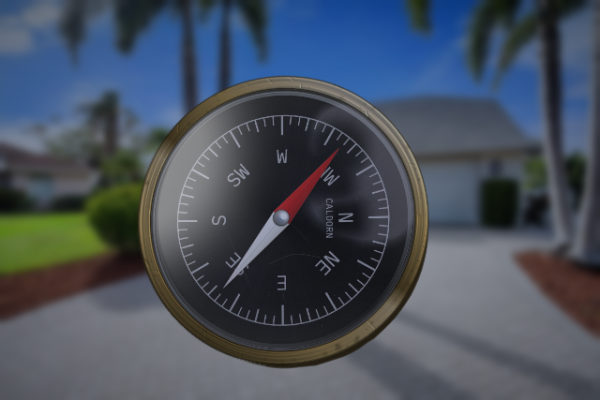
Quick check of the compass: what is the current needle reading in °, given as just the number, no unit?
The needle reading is 310
